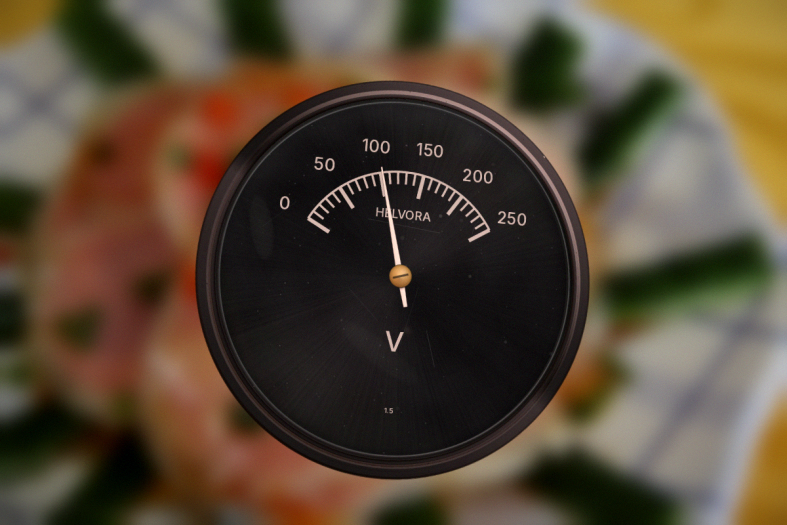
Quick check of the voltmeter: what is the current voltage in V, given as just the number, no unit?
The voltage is 100
